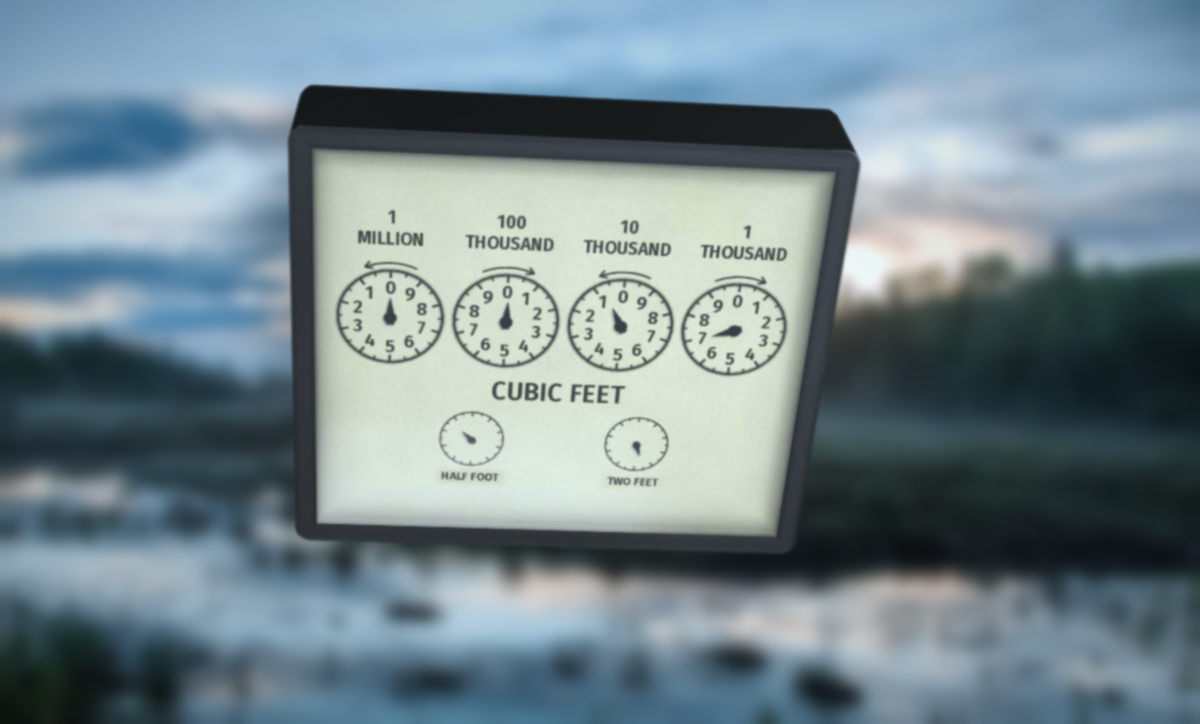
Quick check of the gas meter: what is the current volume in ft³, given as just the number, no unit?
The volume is 700
